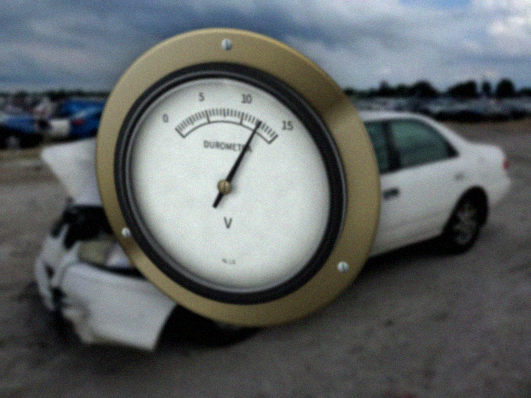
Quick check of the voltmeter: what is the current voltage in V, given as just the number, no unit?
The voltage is 12.5
